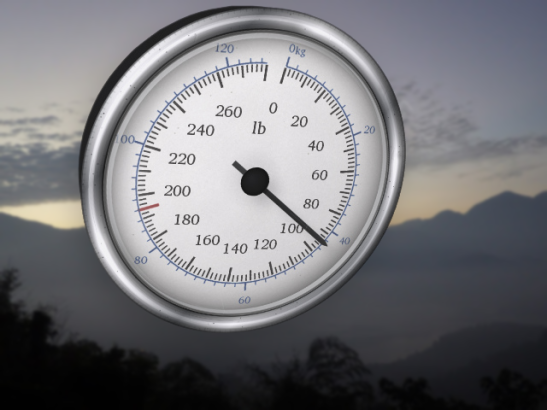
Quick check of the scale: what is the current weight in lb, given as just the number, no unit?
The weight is 94
